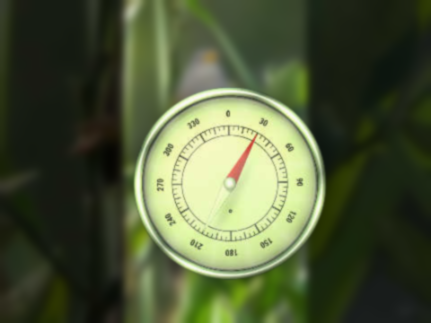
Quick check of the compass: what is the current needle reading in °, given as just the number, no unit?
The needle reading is 30
